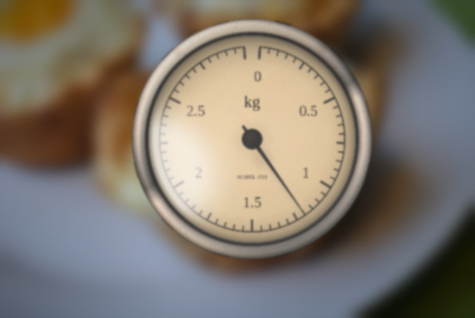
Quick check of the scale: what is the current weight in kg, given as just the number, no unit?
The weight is 1.2
